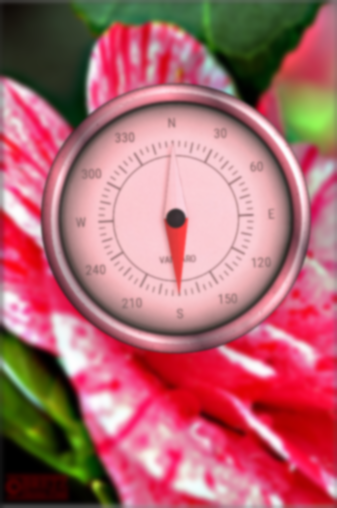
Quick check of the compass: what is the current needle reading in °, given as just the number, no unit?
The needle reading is 180
